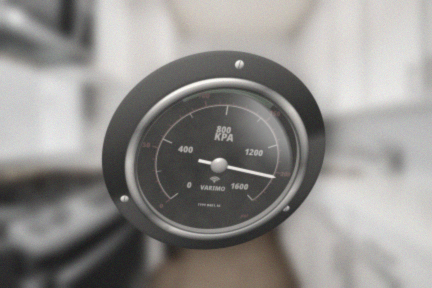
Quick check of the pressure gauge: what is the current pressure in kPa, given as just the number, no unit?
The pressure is 1400
